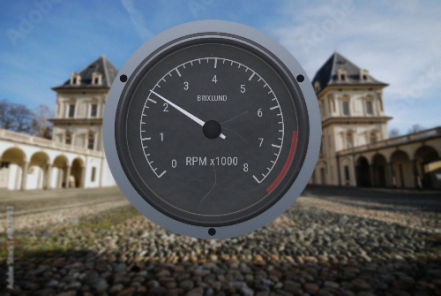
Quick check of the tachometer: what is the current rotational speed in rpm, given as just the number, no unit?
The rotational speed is 2200
